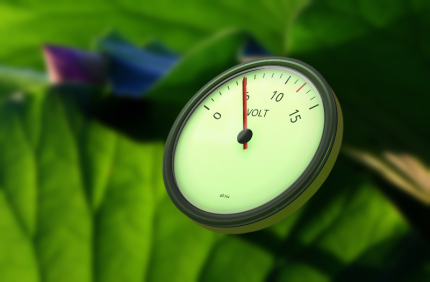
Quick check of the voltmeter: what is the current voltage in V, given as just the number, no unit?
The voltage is 5
